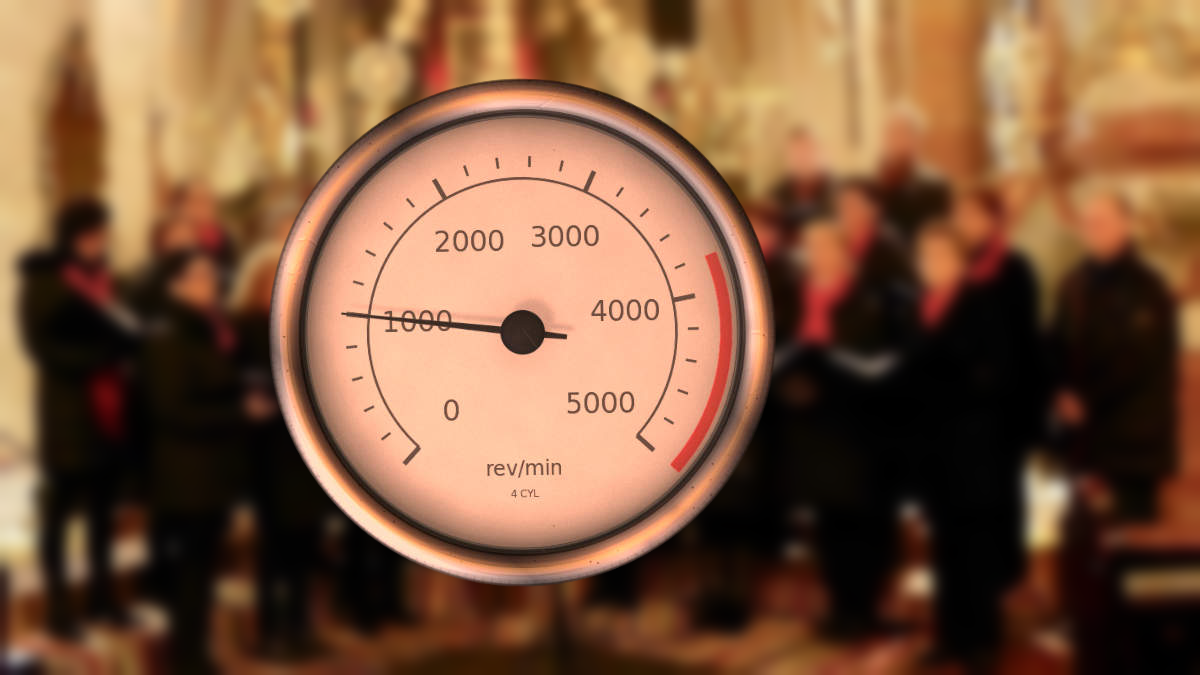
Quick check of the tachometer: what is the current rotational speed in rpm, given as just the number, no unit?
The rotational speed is 1000
